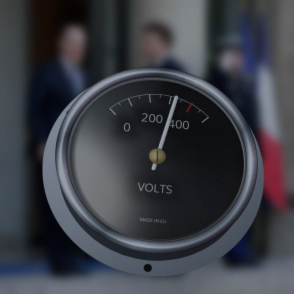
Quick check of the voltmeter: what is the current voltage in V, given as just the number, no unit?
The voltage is 325
